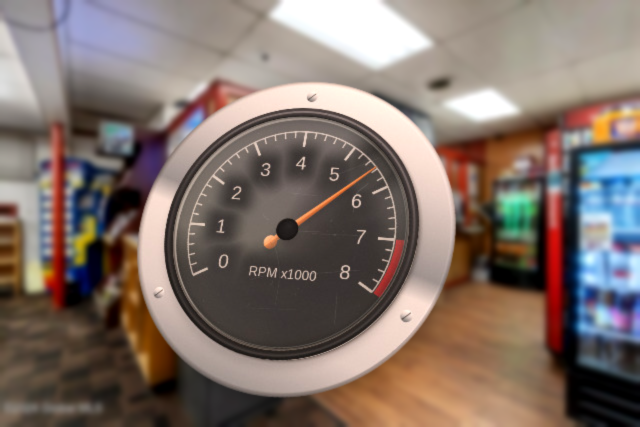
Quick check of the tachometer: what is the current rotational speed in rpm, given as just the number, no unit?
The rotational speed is 5600
